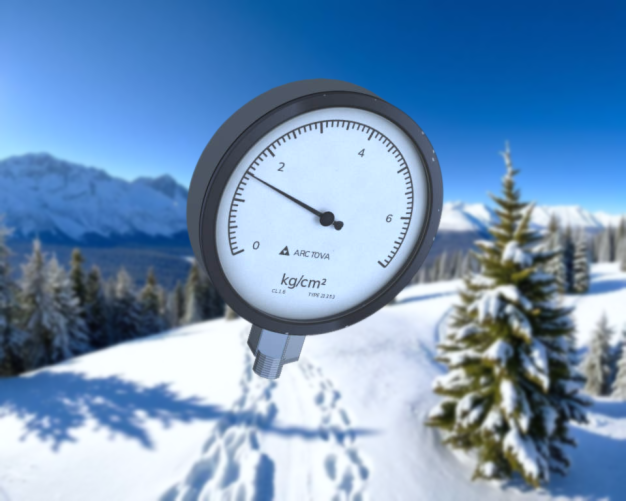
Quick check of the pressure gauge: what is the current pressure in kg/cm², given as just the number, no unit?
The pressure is 1.5
